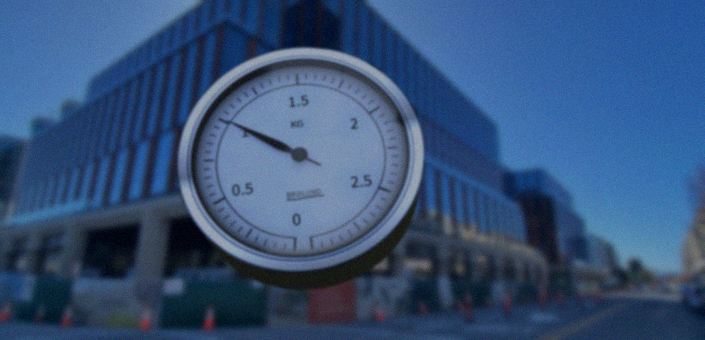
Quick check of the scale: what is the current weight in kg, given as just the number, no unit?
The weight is 1
